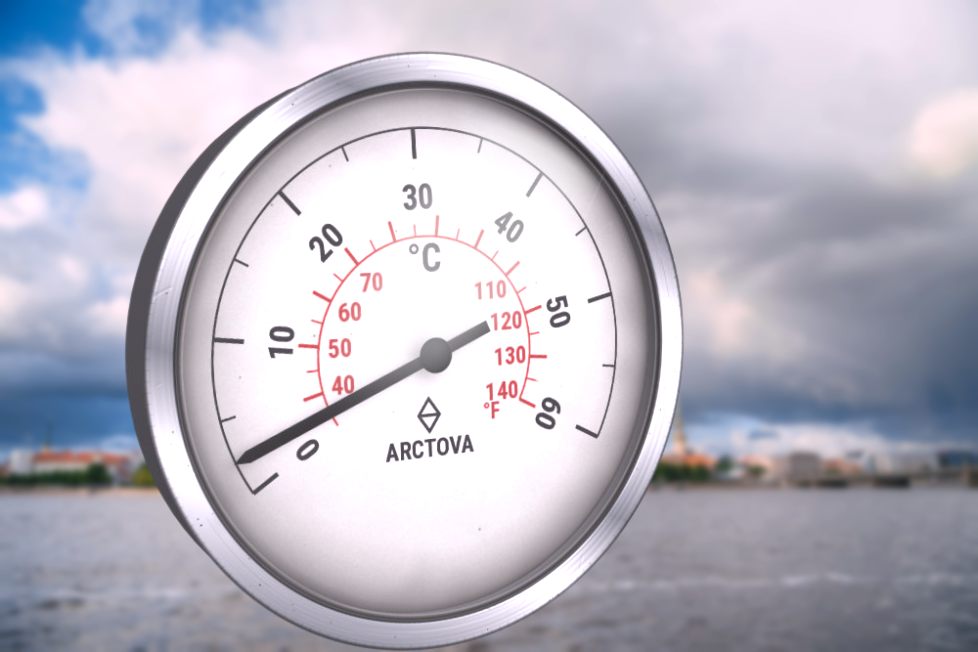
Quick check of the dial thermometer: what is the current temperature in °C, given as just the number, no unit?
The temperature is 2.5
